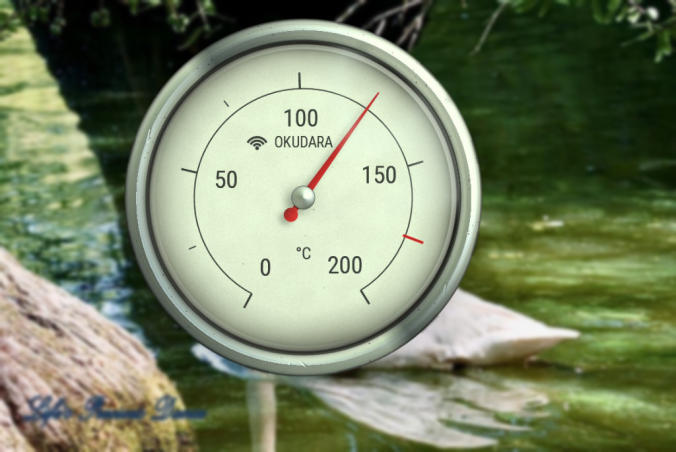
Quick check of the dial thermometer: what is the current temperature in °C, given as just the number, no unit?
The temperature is 125
